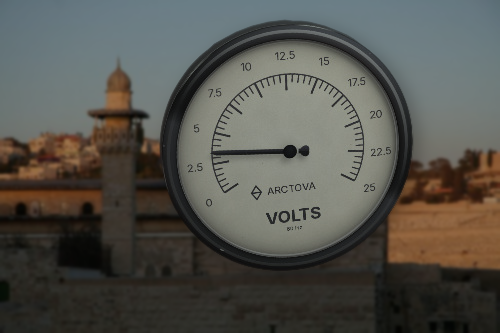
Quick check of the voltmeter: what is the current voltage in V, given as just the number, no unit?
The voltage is 3.5
